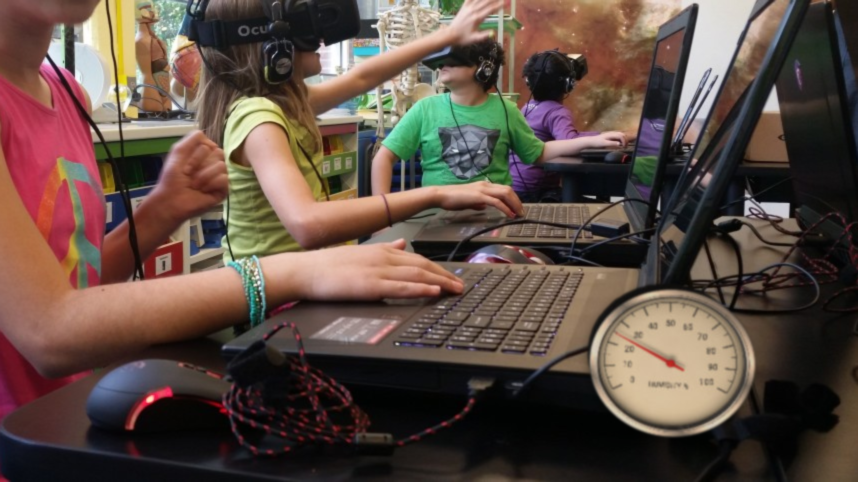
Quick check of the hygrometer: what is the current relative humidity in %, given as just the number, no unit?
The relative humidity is 25
